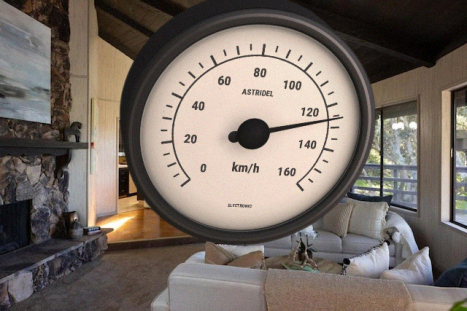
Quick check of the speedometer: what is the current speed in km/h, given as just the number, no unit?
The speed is 125
